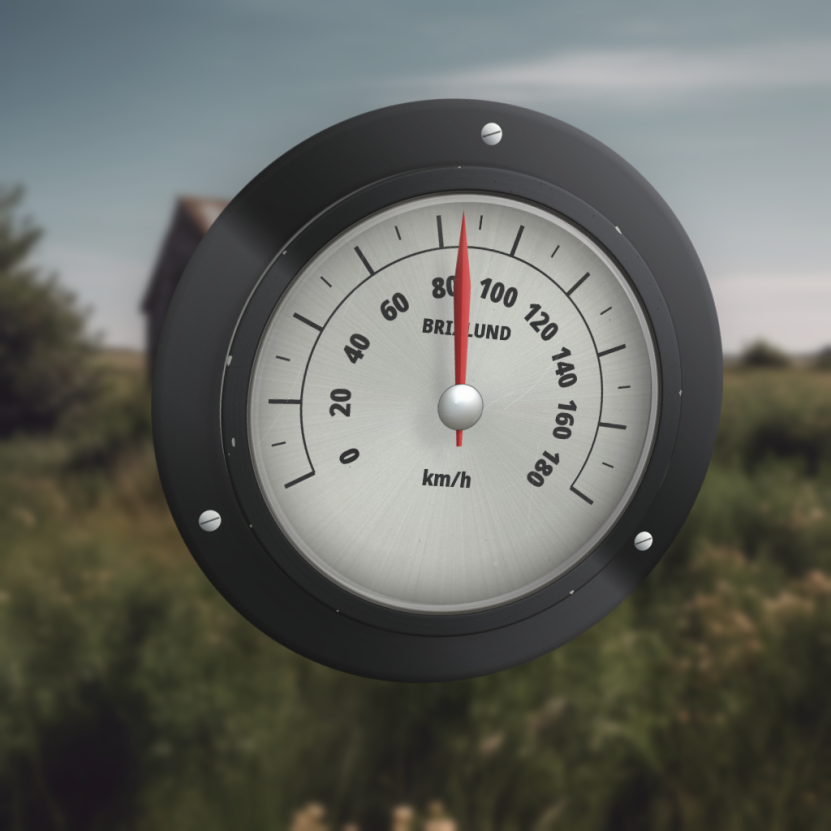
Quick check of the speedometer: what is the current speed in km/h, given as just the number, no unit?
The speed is 85
